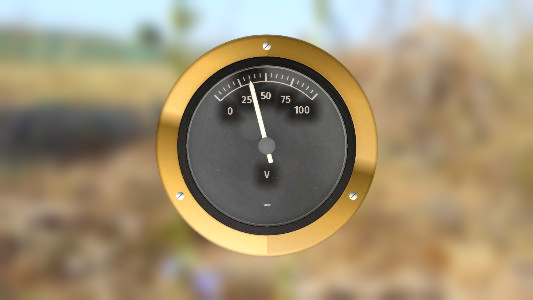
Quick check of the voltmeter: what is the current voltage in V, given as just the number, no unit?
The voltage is 35
